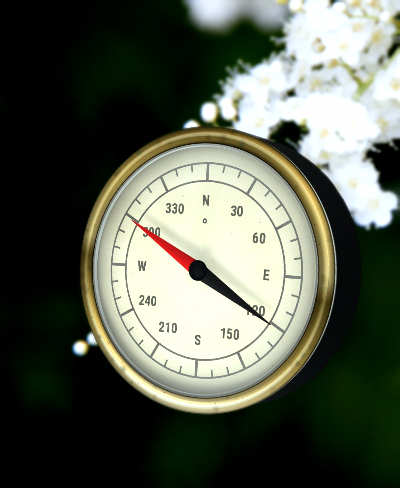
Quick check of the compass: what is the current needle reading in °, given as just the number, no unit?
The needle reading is 300
